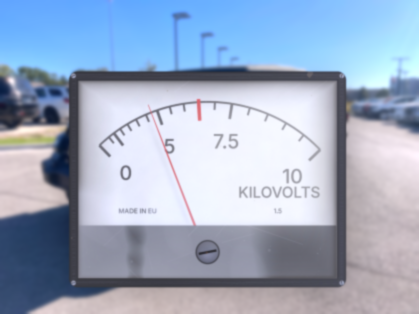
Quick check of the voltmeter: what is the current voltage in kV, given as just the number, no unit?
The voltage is 4.75
